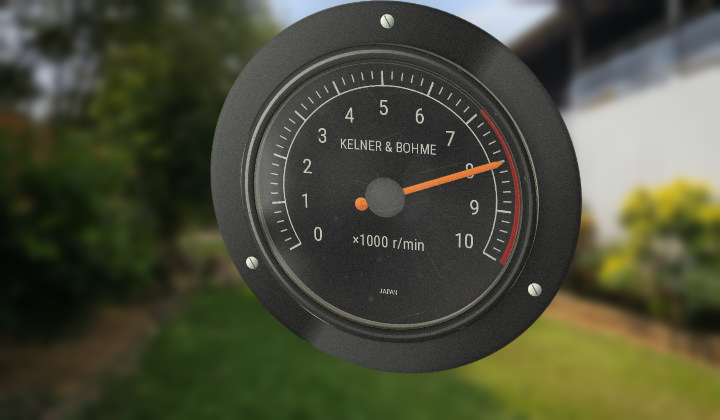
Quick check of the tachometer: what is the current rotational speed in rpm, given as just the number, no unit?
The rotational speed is 8000
